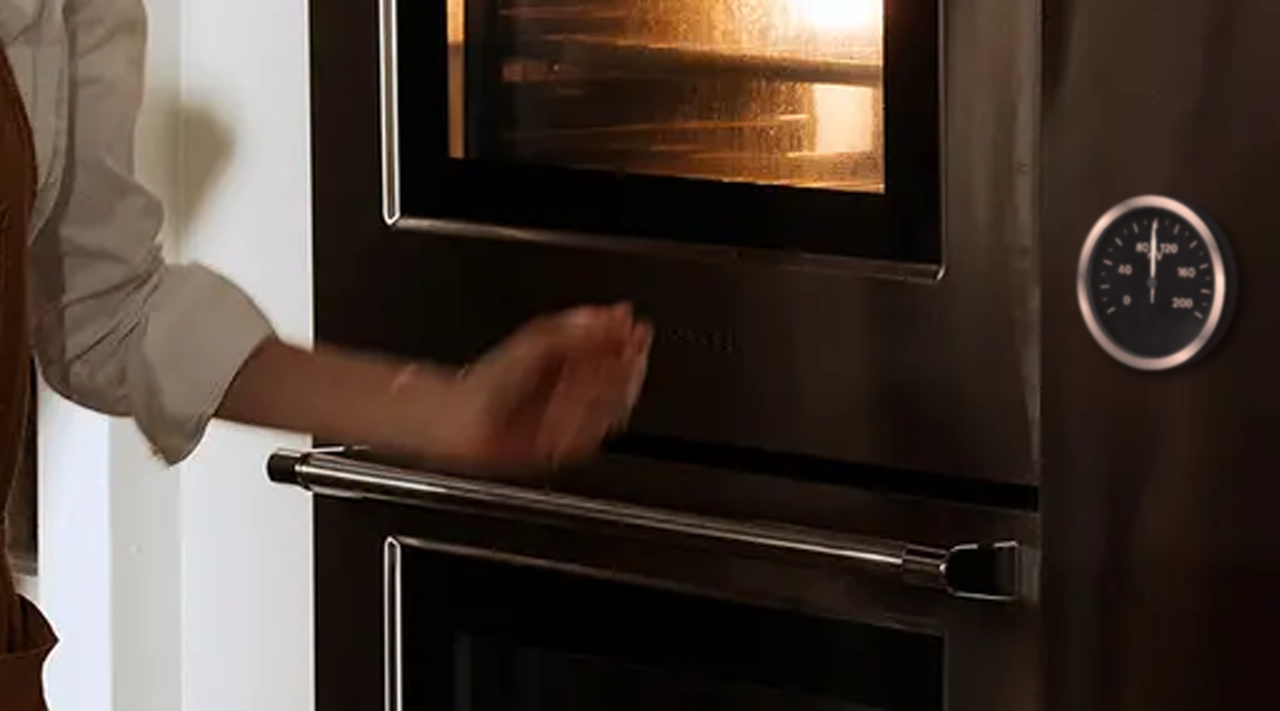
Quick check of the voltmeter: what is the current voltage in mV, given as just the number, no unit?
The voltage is 100
